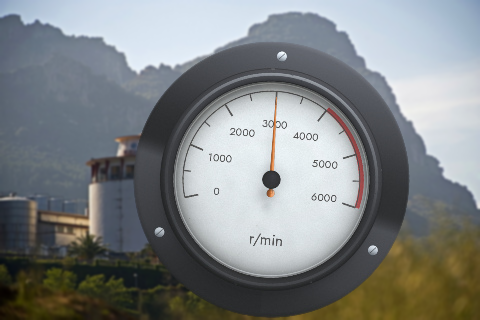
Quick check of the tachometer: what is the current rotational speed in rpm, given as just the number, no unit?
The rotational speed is 3000
